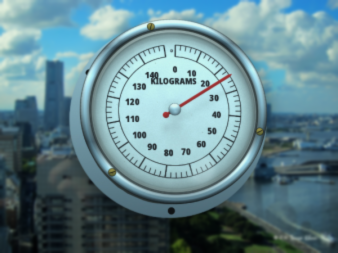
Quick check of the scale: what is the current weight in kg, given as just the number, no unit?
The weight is 24
